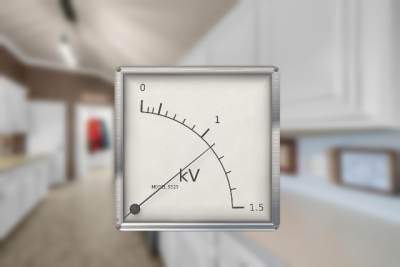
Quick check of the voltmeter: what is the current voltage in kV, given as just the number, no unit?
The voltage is 1.1
